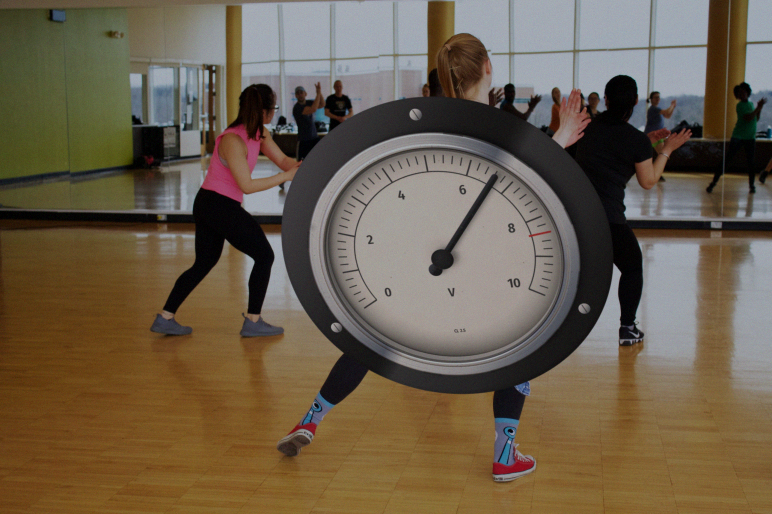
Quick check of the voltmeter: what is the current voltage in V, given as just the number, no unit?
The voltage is 6.6
